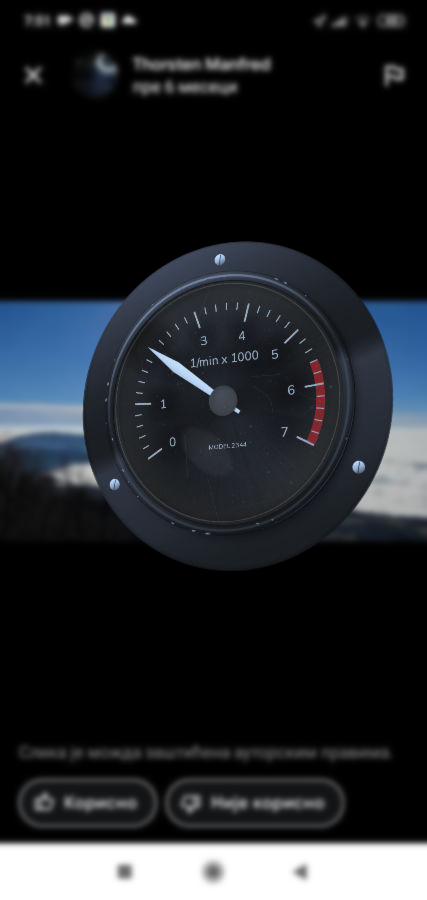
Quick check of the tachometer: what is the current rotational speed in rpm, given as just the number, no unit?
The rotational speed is 2000
